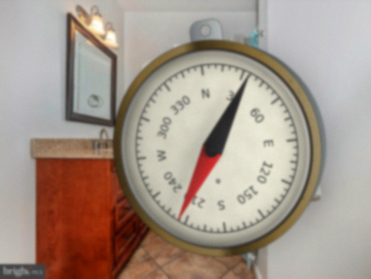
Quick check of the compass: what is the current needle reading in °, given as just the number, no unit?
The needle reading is 215
